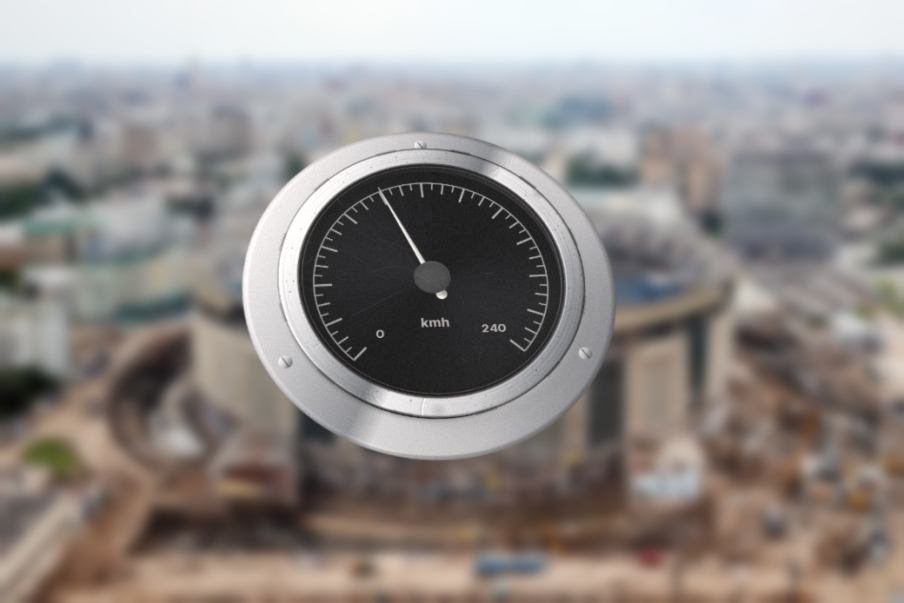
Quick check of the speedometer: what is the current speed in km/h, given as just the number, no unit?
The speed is 100
